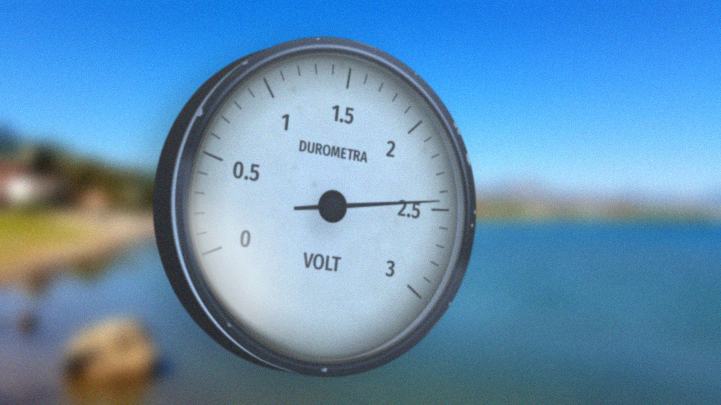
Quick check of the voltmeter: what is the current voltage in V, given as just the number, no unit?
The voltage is 2.45
